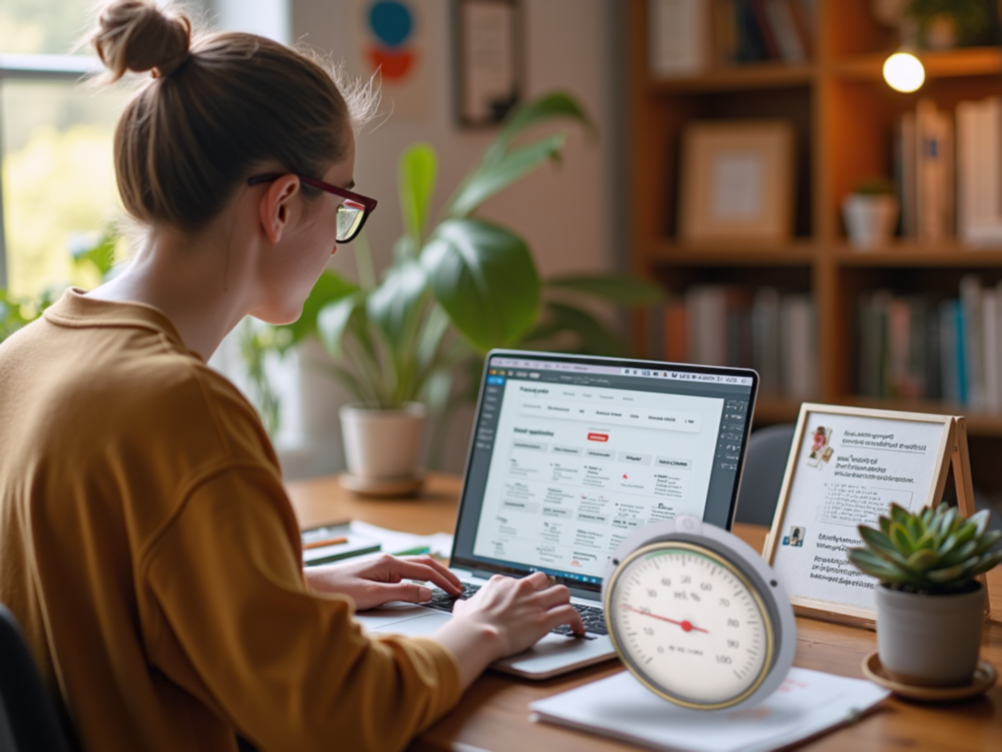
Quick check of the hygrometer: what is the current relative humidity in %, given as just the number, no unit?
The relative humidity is 20
